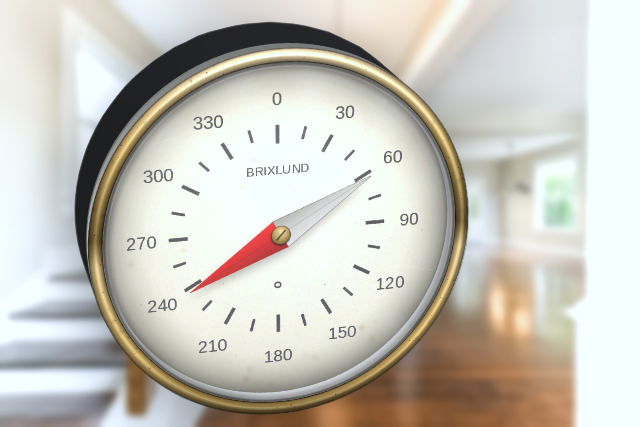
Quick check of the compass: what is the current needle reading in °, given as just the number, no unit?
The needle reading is 240
